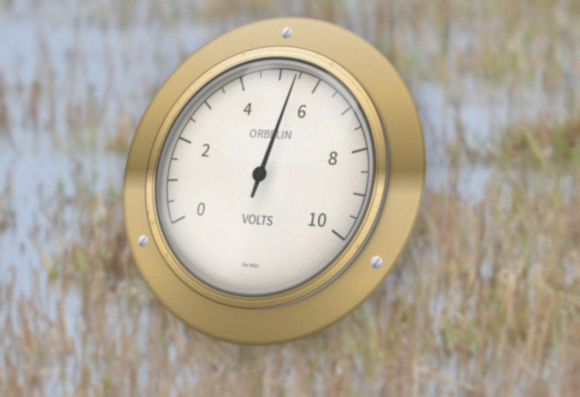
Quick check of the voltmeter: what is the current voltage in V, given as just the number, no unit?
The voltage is 5.5
